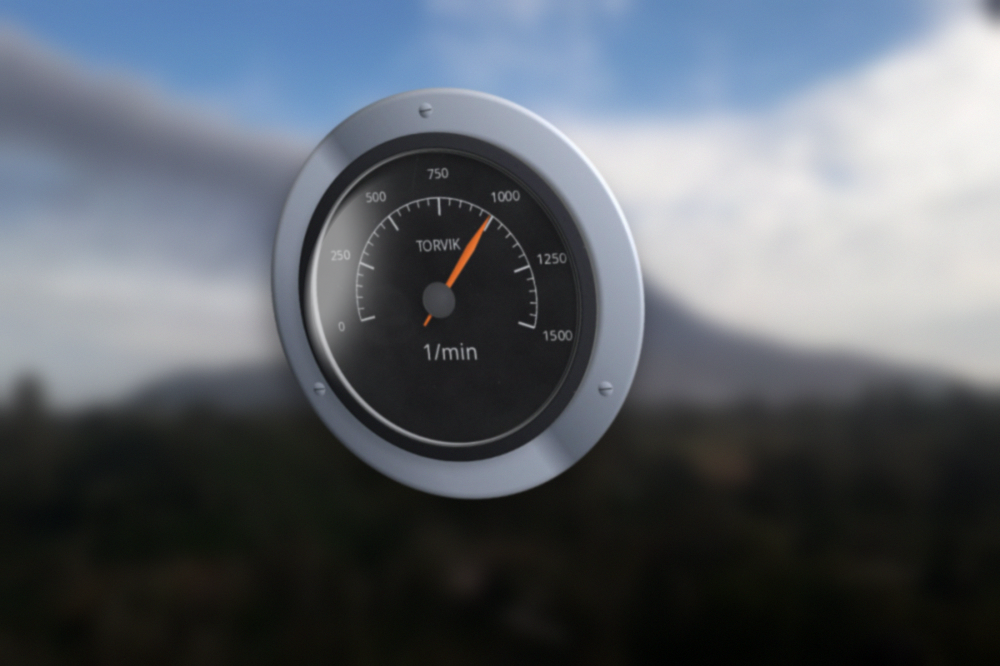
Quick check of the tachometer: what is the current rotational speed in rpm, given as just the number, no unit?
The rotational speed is 1000
